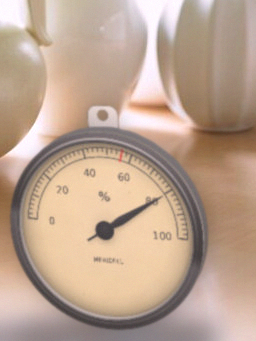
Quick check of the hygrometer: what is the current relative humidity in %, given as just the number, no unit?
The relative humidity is 80
